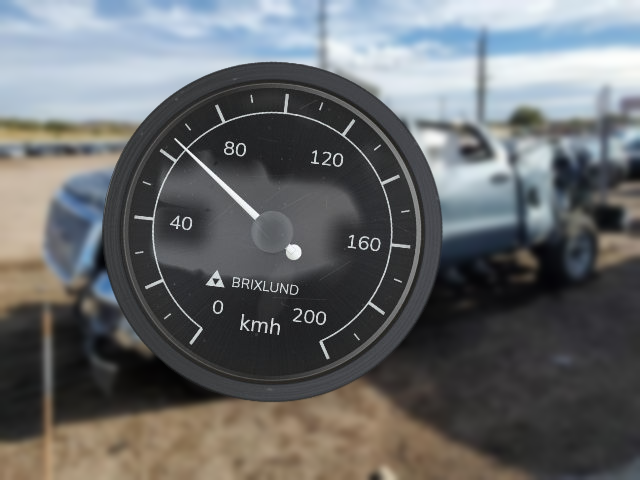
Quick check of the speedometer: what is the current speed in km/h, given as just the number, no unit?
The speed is 65
